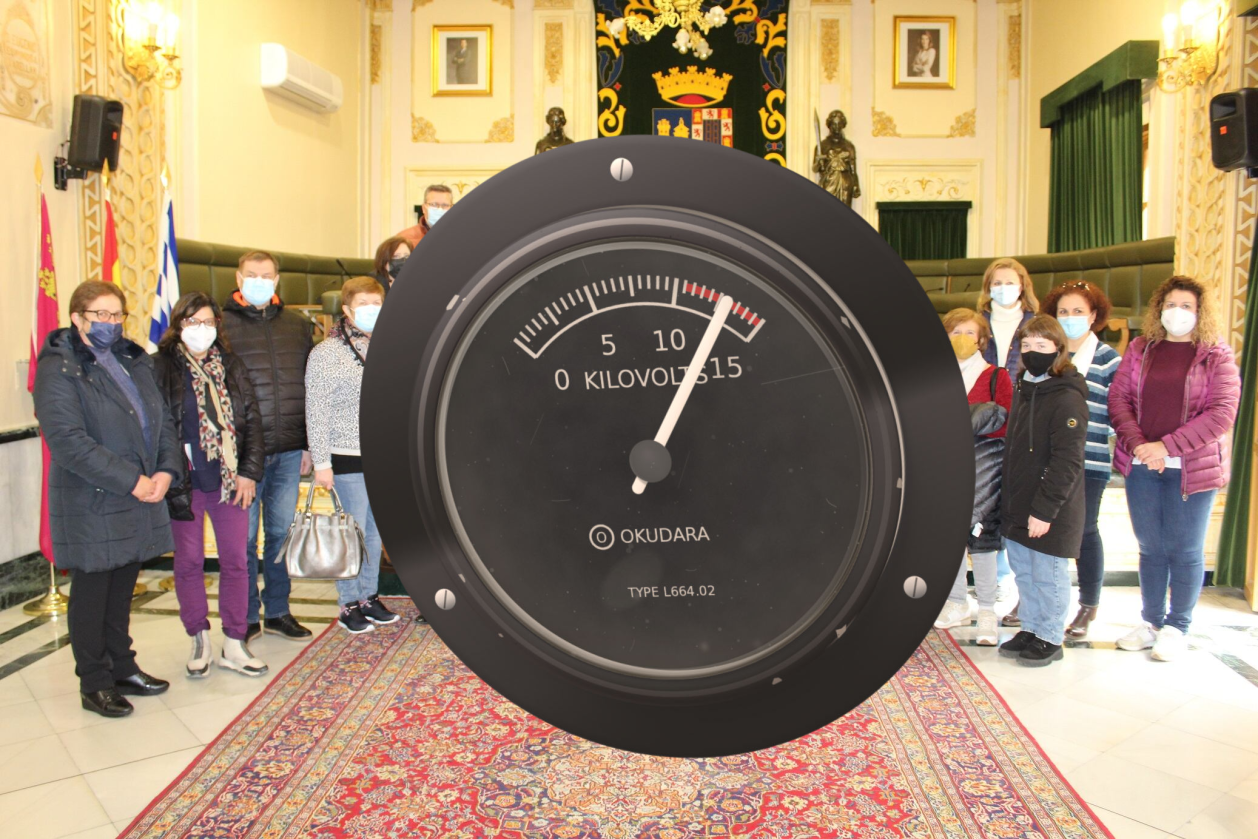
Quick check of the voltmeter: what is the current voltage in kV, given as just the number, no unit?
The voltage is 13
